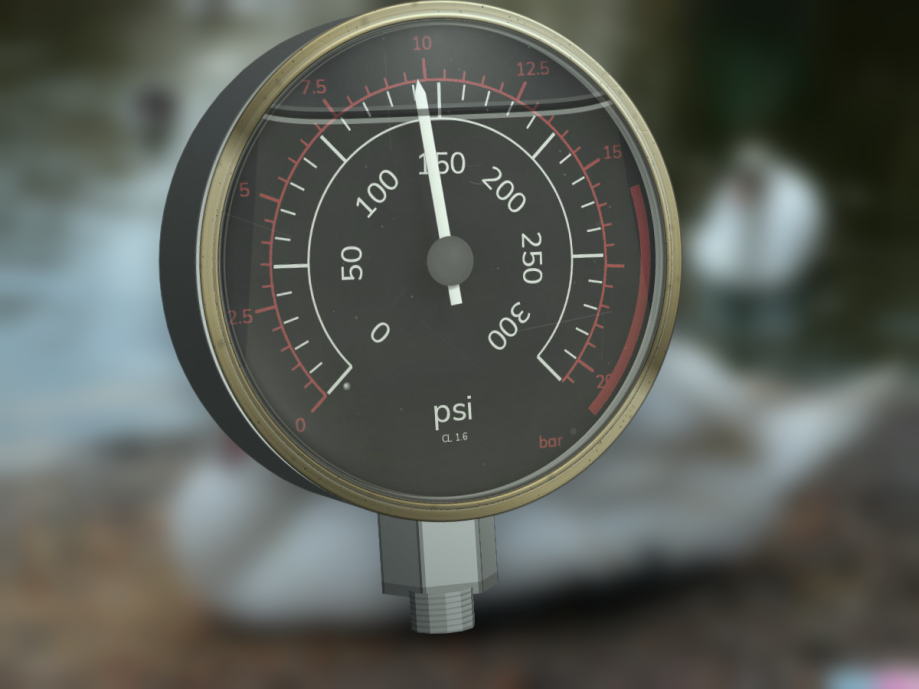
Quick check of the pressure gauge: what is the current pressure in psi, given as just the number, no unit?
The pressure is 140
